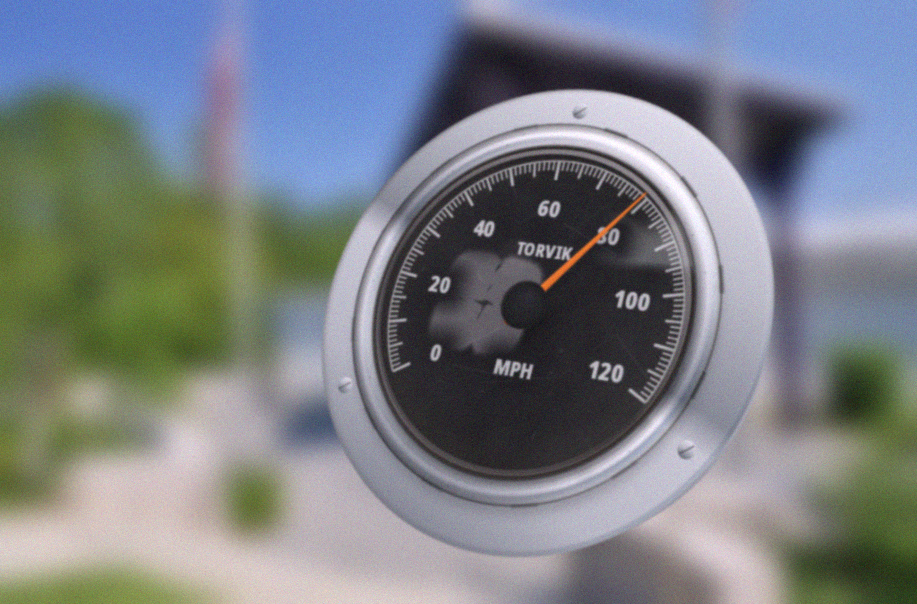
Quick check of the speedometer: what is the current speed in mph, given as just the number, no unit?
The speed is 80
